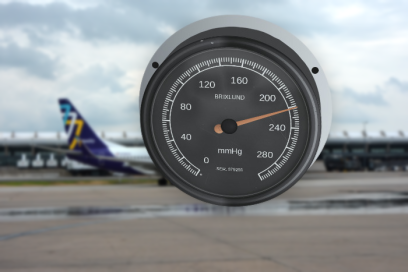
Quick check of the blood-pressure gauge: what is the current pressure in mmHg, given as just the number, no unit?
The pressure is 220
